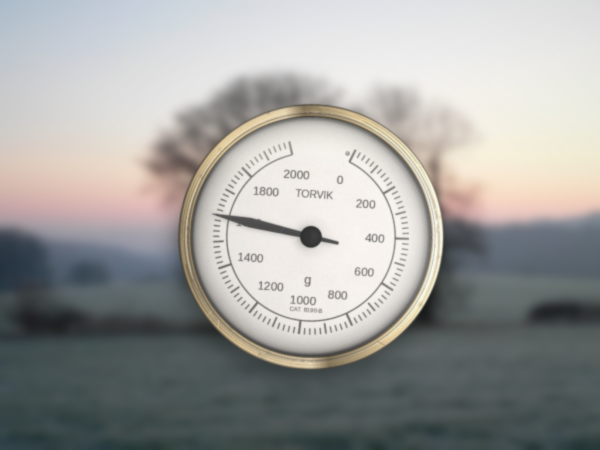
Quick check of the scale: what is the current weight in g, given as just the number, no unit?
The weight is 1600
